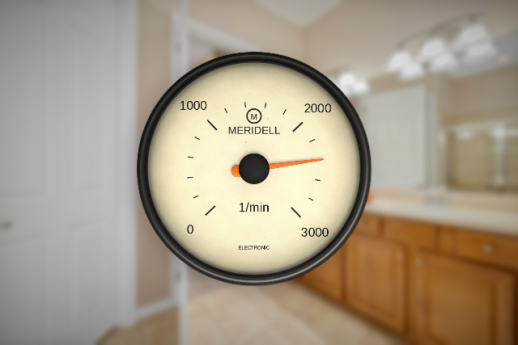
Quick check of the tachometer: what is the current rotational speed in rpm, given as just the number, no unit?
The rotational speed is 2400
